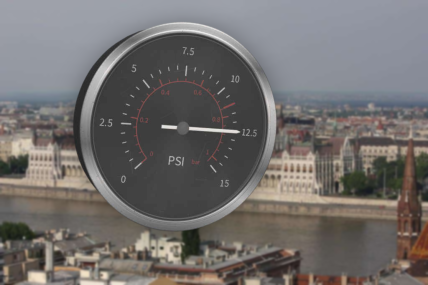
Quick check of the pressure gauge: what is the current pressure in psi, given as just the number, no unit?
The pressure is 12.5
